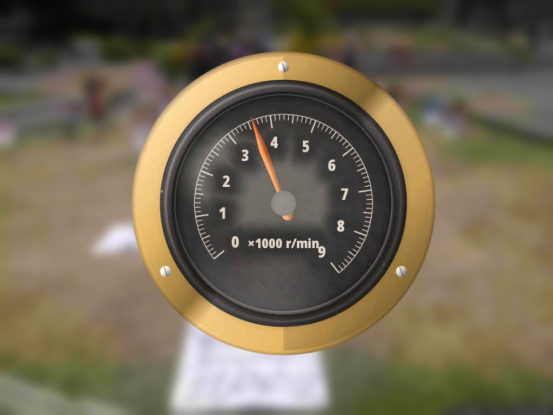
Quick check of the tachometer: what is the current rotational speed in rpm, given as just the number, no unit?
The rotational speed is 3600
